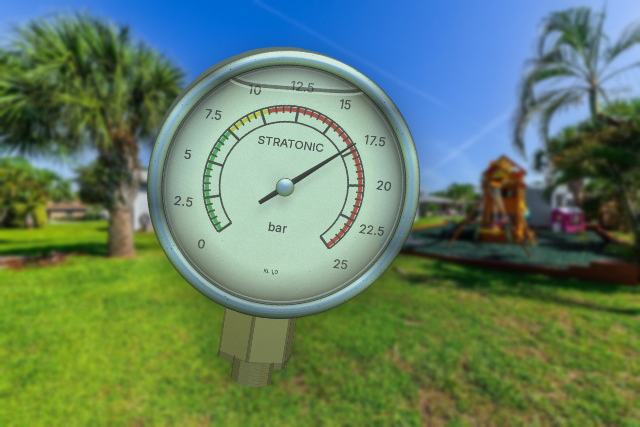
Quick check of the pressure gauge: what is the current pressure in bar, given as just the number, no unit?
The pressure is 17
